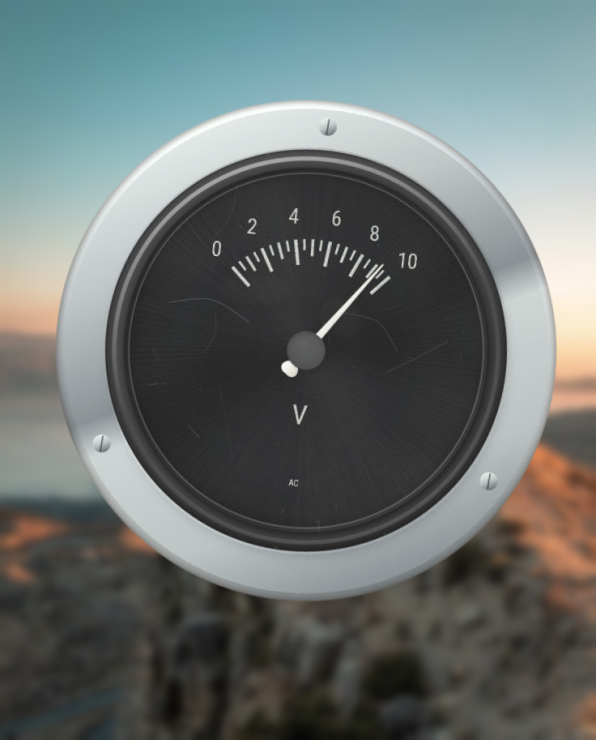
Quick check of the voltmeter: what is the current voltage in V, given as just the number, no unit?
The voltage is 9.25
